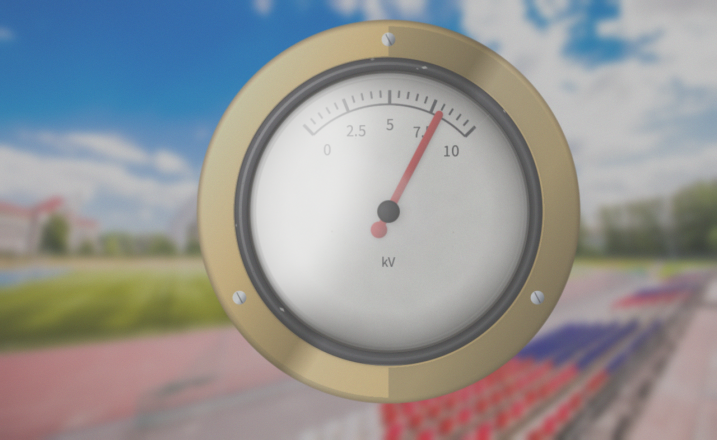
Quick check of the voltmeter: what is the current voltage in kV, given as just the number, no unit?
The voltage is 8
